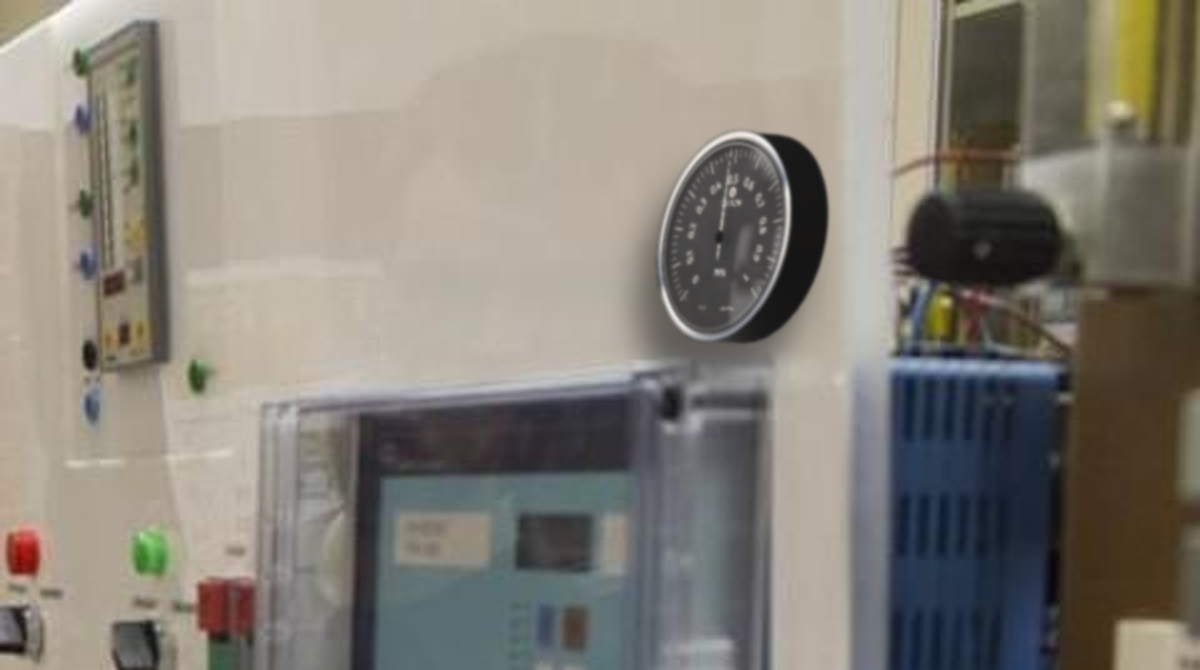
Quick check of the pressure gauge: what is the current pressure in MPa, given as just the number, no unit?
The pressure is 0.5
